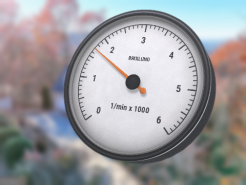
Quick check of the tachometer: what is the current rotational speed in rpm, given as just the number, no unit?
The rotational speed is 1700
